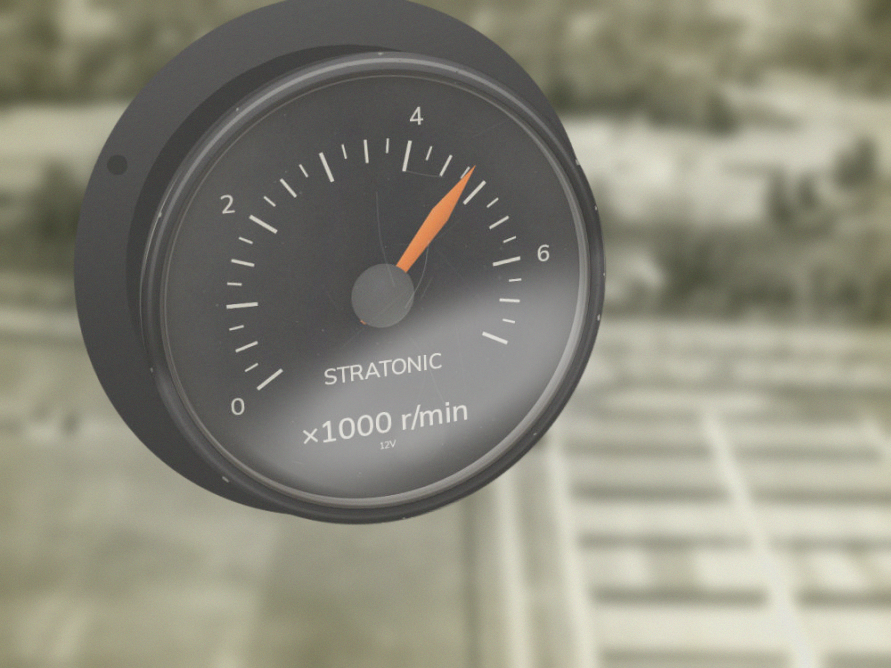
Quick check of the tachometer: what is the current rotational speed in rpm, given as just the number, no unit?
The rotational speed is 4750
